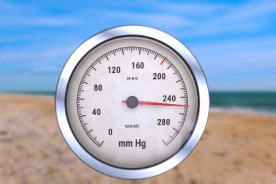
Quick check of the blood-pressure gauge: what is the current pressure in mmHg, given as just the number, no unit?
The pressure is 250
